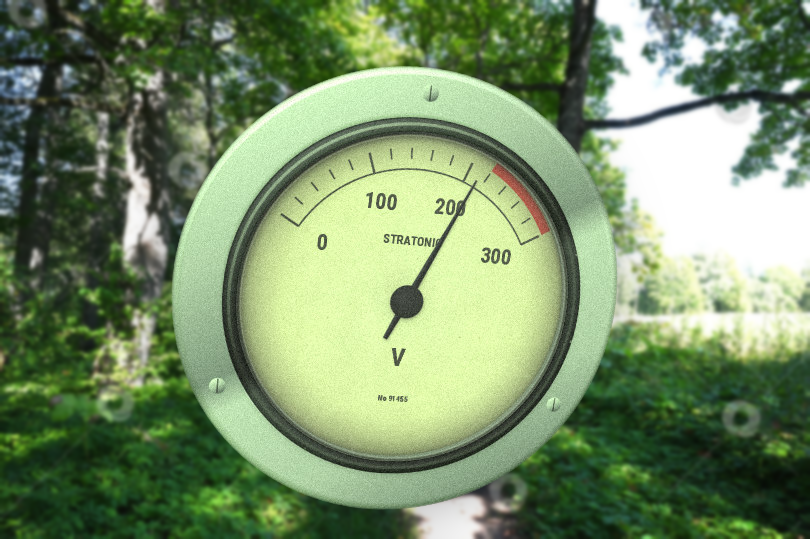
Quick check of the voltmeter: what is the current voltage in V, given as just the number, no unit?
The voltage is 210
